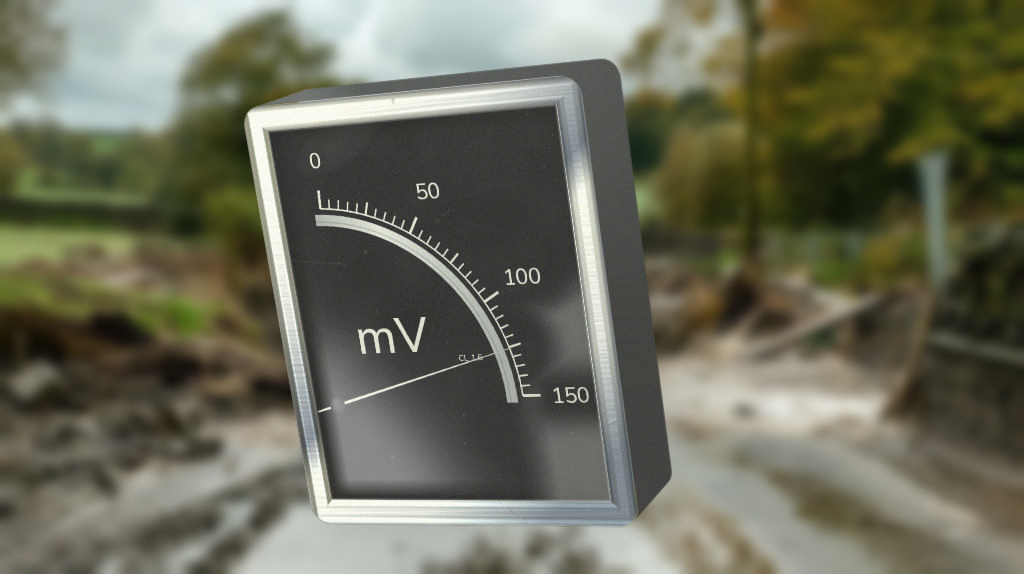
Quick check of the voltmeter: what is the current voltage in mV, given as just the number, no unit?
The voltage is 125
